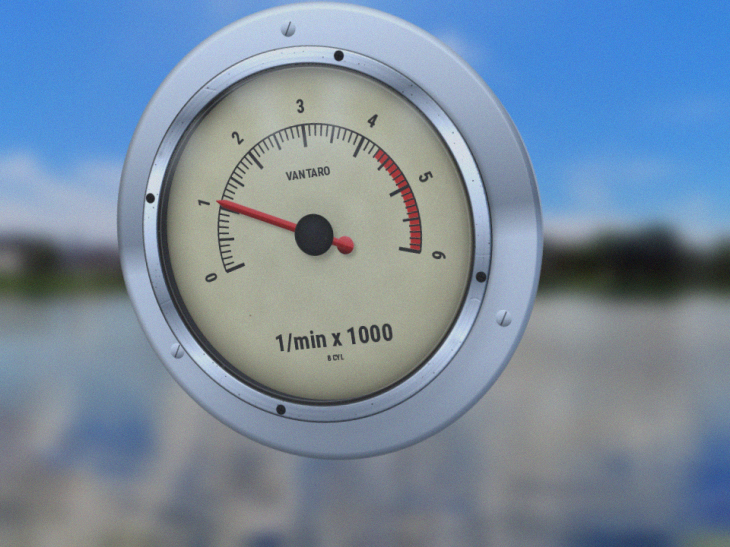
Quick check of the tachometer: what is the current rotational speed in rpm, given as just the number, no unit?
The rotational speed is 1100
